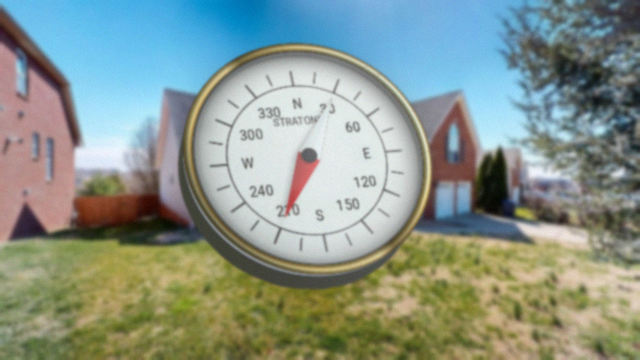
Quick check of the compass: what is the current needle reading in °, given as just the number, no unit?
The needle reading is 210
